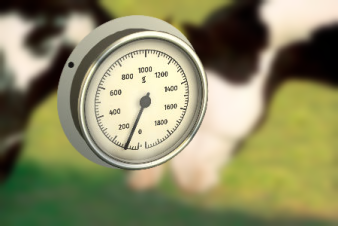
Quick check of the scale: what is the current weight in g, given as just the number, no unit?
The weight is 100
